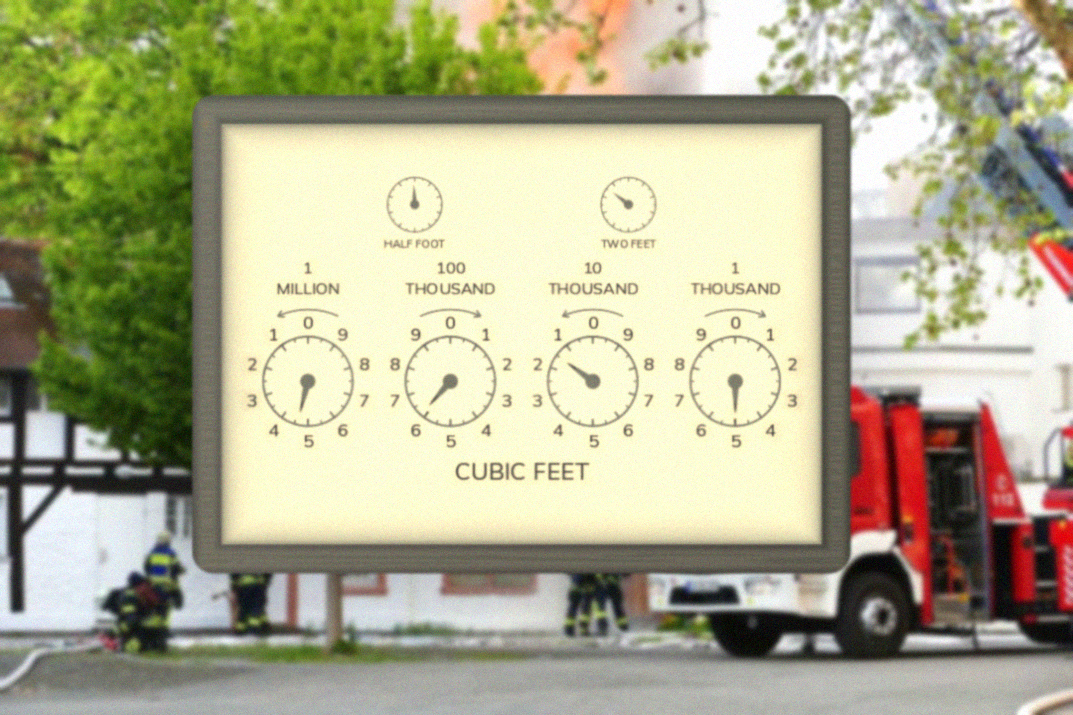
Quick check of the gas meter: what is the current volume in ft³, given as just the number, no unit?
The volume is 461500
